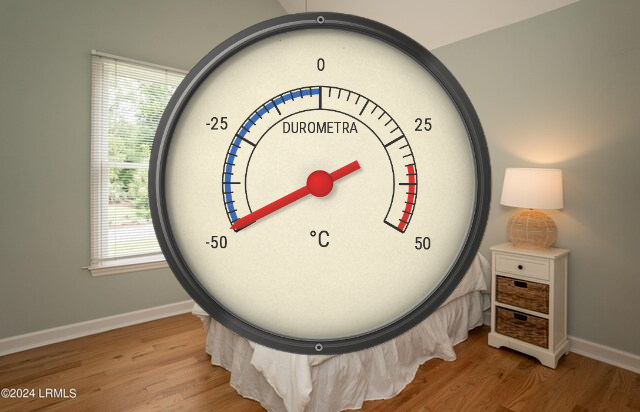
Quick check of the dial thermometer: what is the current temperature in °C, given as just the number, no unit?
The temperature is -48.75
